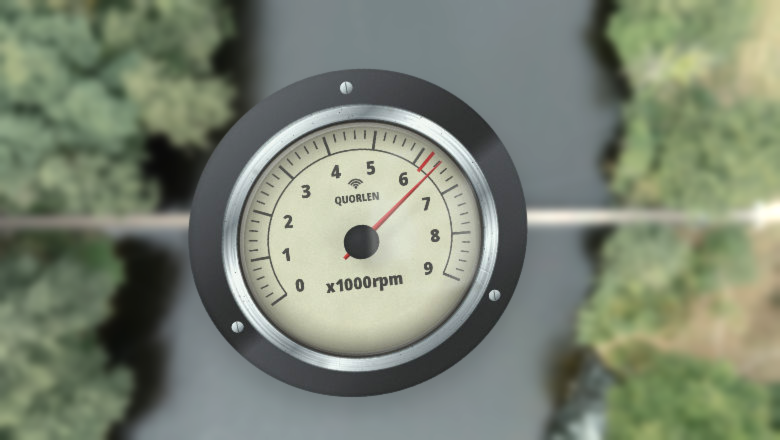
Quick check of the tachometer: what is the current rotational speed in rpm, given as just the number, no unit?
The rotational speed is 6400
